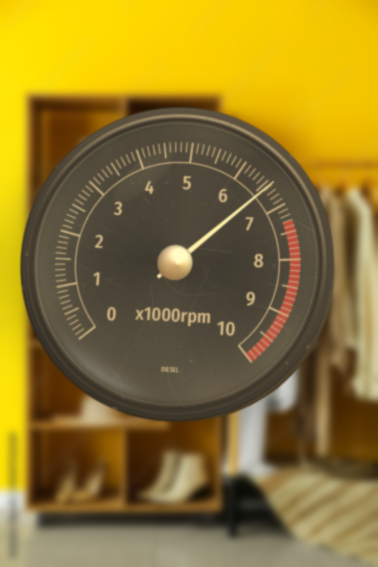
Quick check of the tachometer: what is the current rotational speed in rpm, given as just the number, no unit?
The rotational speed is 6600
